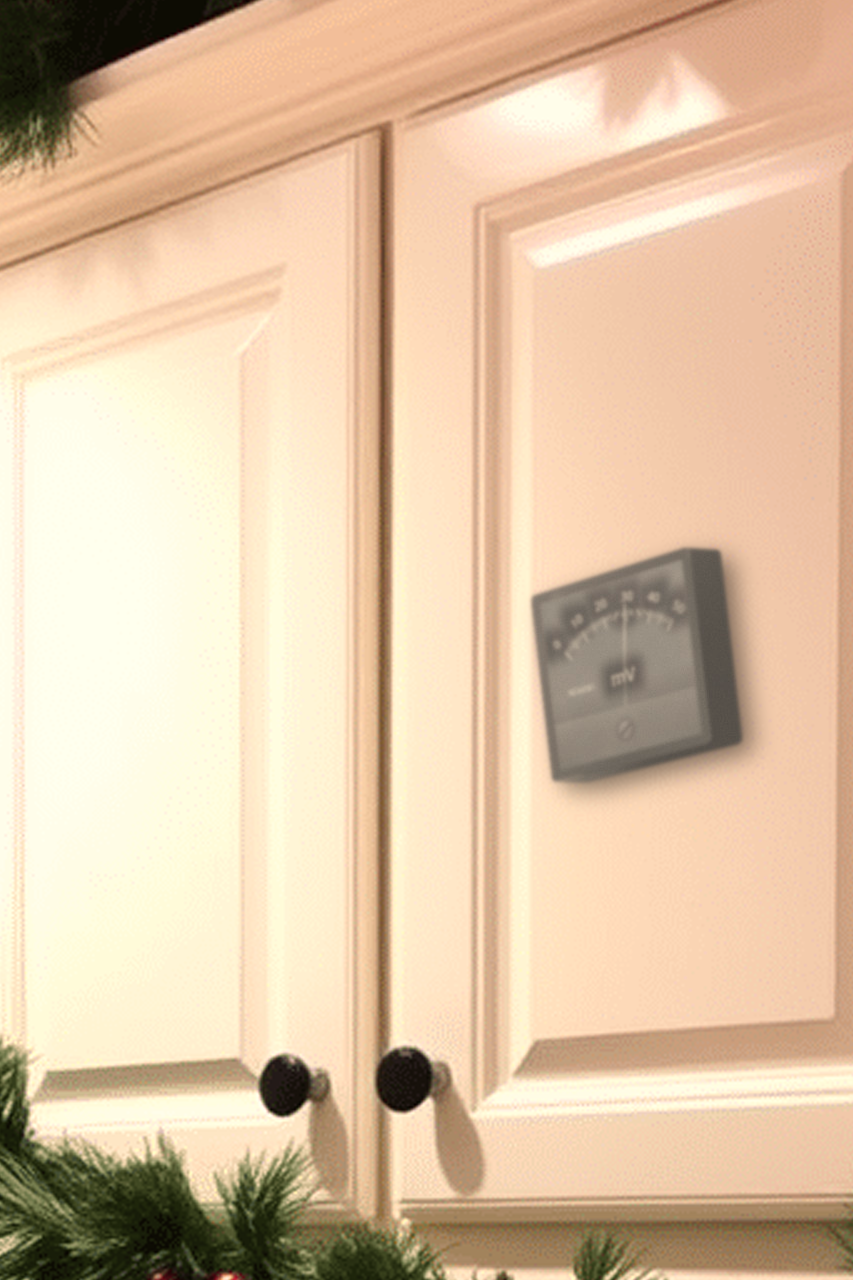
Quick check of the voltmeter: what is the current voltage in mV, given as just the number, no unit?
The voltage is 30
